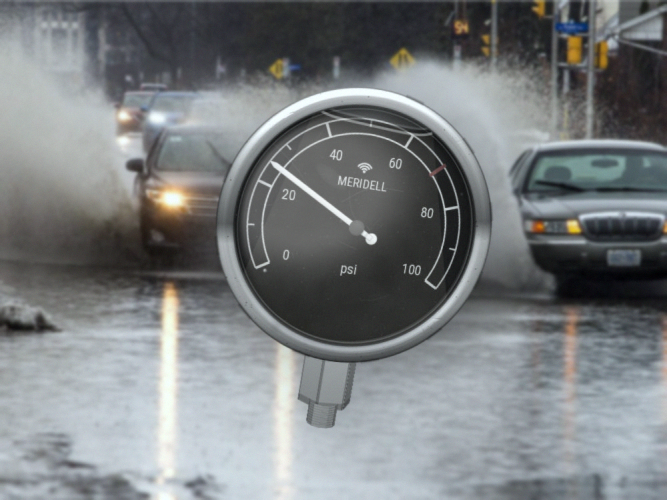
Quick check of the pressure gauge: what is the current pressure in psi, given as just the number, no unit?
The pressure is 25
